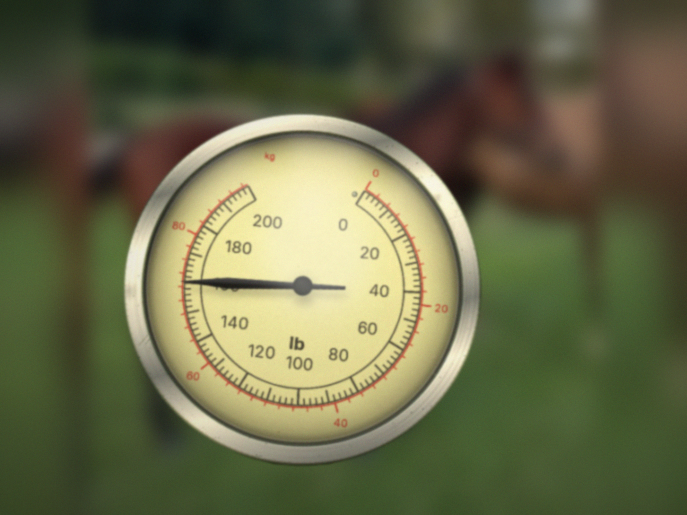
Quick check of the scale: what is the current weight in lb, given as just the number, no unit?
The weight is 160
